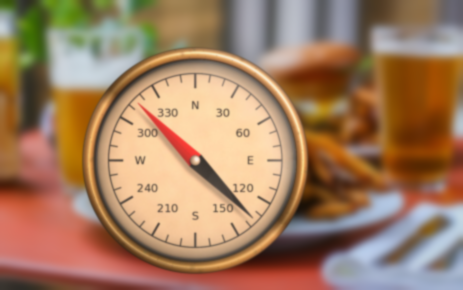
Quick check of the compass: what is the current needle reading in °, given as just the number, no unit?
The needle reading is 315
